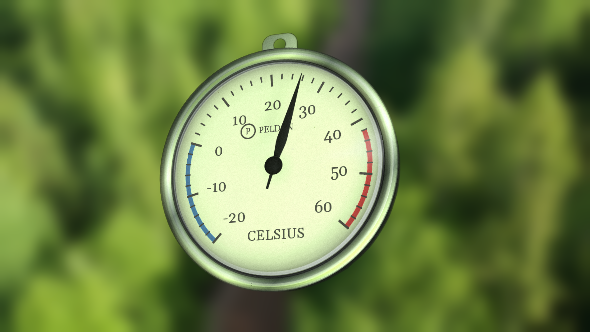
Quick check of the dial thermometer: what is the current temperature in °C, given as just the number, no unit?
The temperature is 26
